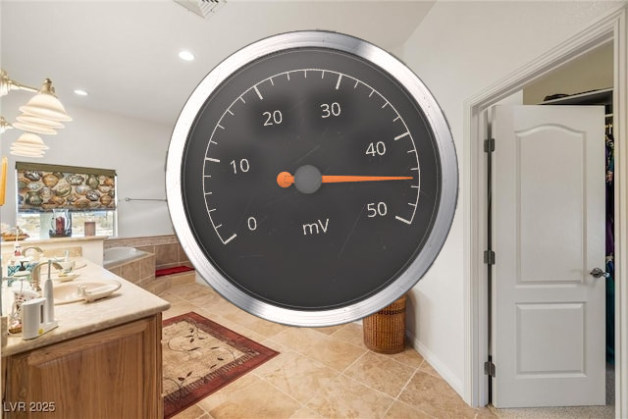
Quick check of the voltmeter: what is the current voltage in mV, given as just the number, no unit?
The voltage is 45
